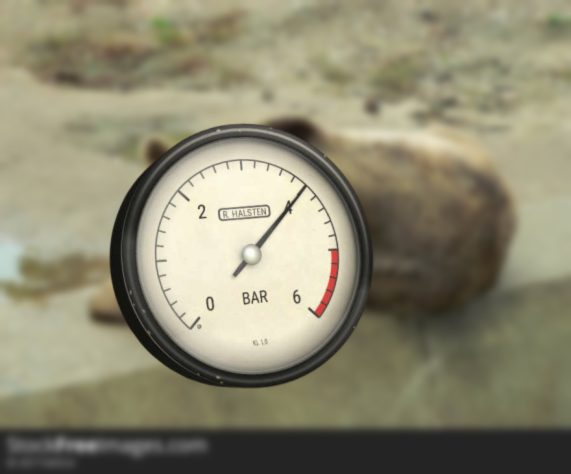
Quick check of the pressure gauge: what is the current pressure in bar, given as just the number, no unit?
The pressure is 4
